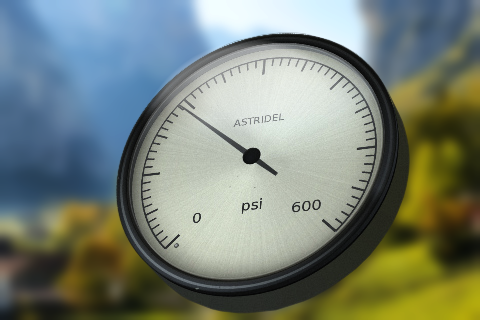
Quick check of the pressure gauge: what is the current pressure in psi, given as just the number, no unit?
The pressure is 190
